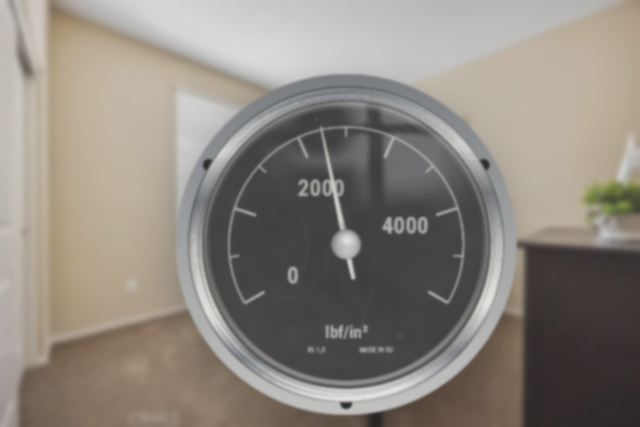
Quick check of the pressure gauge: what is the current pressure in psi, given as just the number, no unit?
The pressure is 2250
